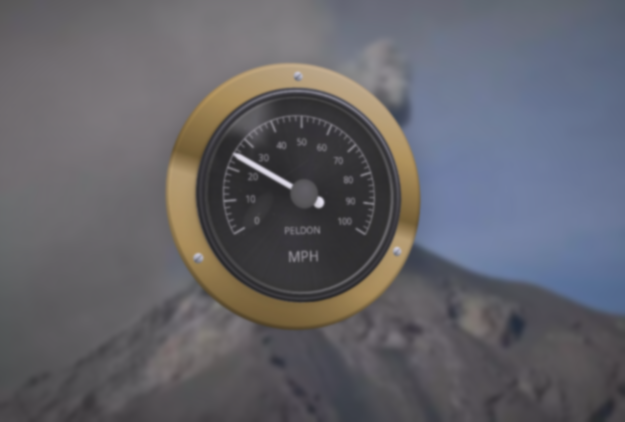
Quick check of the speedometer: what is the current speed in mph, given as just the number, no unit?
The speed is 24
